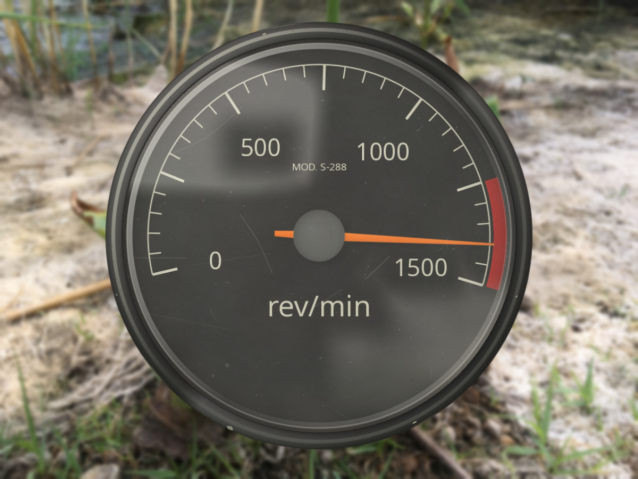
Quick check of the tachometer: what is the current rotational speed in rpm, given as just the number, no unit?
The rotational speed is 1400
